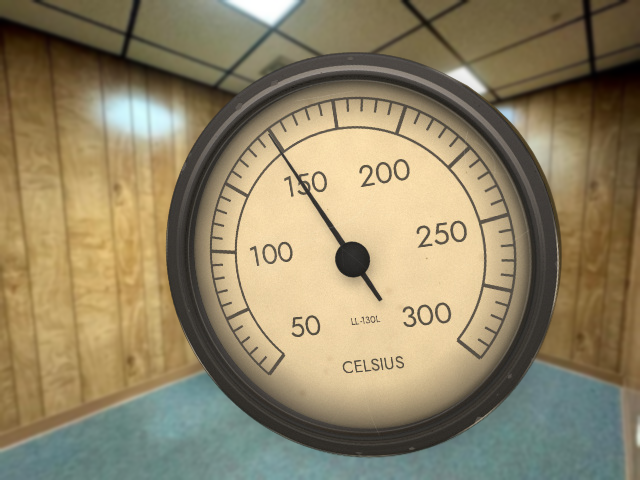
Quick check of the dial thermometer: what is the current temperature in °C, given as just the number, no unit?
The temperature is 150
